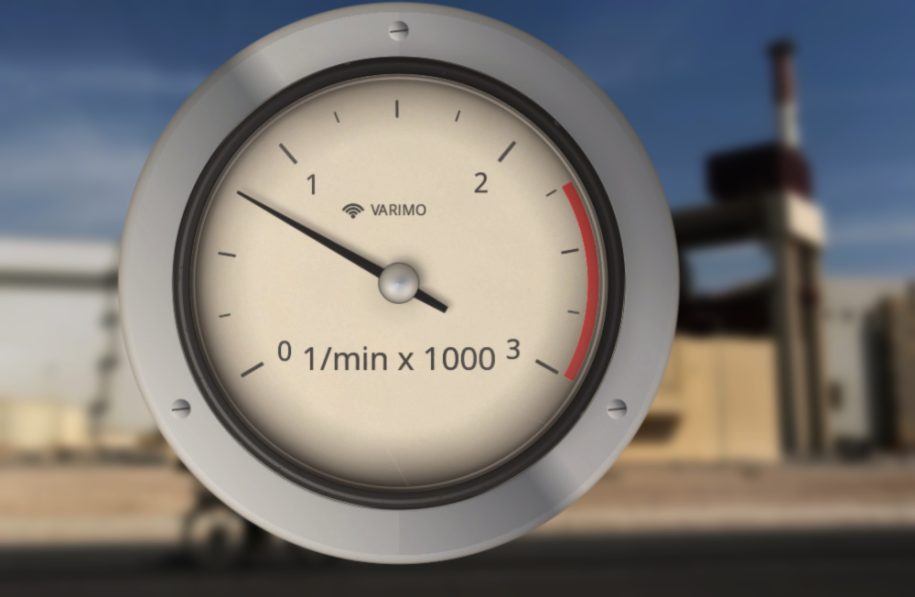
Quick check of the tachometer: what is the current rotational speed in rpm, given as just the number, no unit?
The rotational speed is 750
